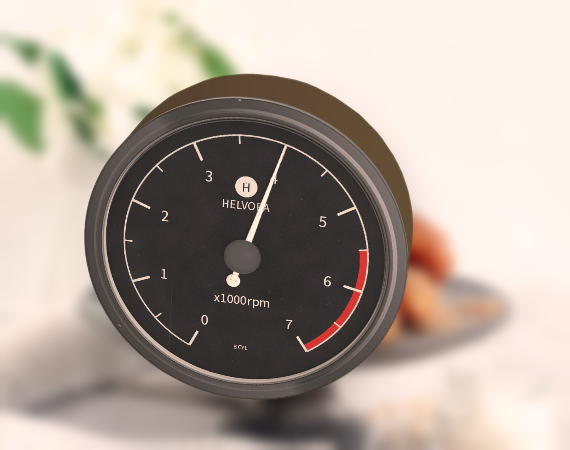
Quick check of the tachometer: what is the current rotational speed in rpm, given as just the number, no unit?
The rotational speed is 4000
